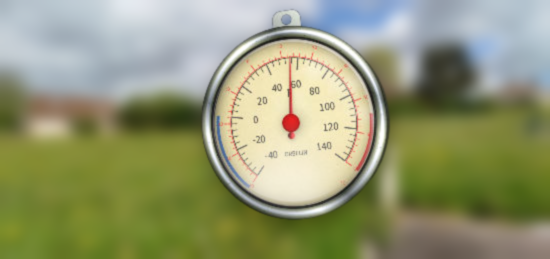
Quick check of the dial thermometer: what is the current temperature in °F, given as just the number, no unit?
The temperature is 56
